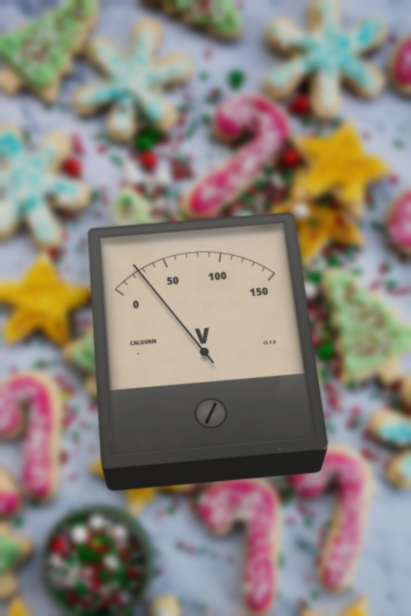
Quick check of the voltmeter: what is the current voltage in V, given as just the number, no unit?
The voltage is 25
